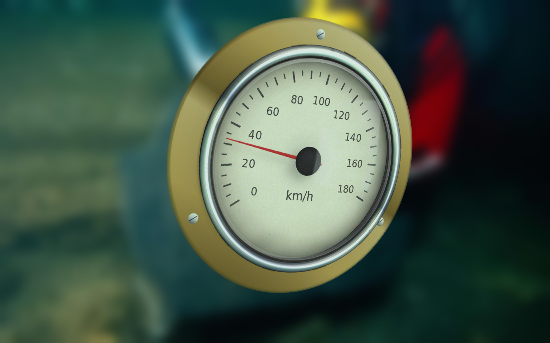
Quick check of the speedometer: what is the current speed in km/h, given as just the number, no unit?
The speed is 32.5
